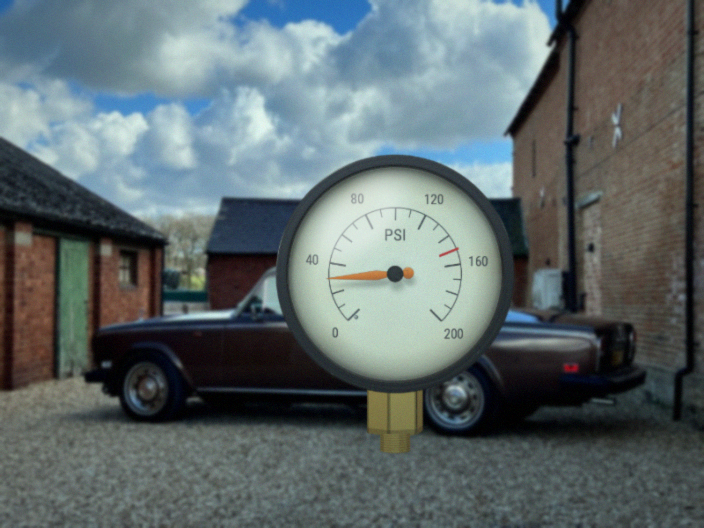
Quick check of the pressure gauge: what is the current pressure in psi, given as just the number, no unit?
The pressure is 30
